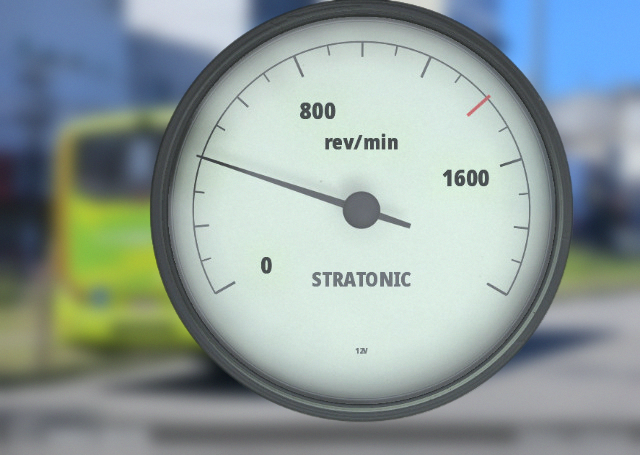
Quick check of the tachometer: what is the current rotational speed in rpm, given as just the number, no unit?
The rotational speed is 400
